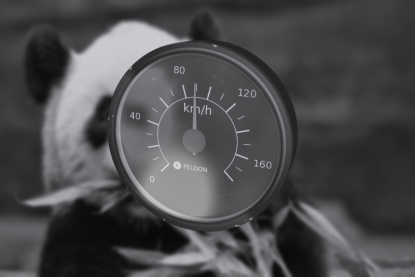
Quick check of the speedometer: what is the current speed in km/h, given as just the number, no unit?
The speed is 90
